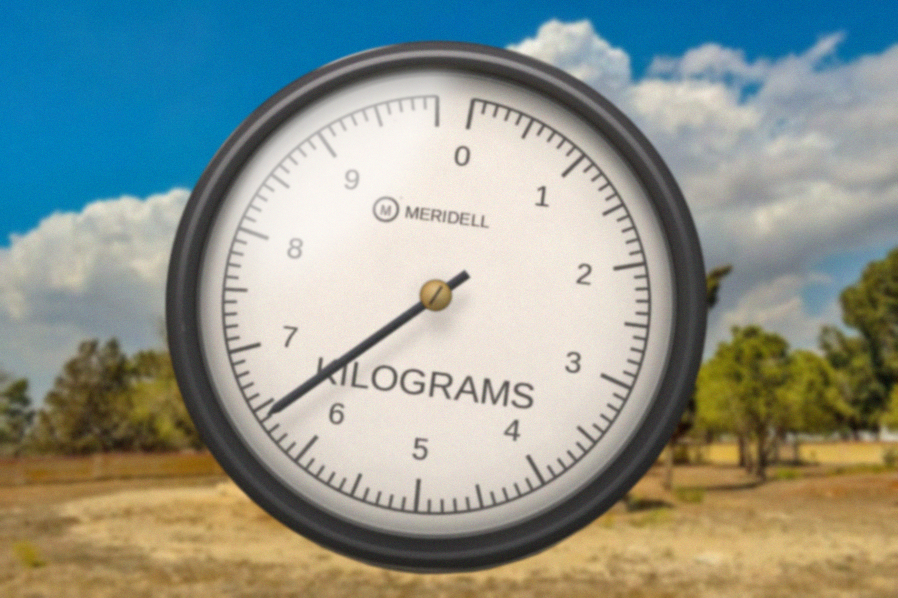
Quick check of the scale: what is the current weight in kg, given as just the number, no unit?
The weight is 6.4
